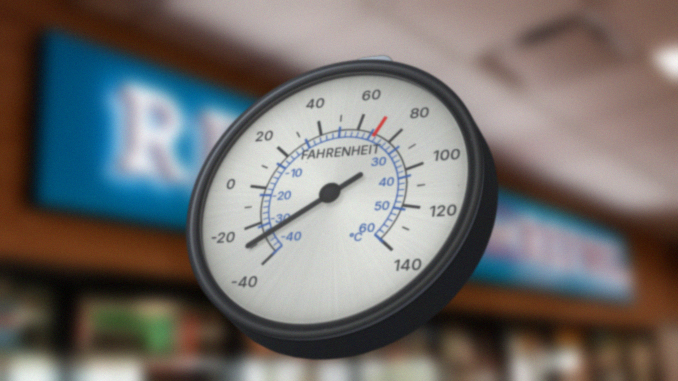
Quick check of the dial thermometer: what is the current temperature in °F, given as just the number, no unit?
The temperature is -30
